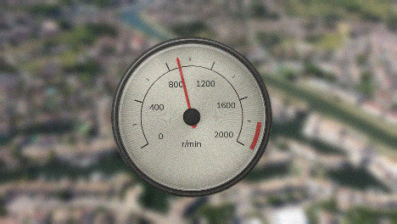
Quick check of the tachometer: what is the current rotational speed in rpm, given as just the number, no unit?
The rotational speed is 900
